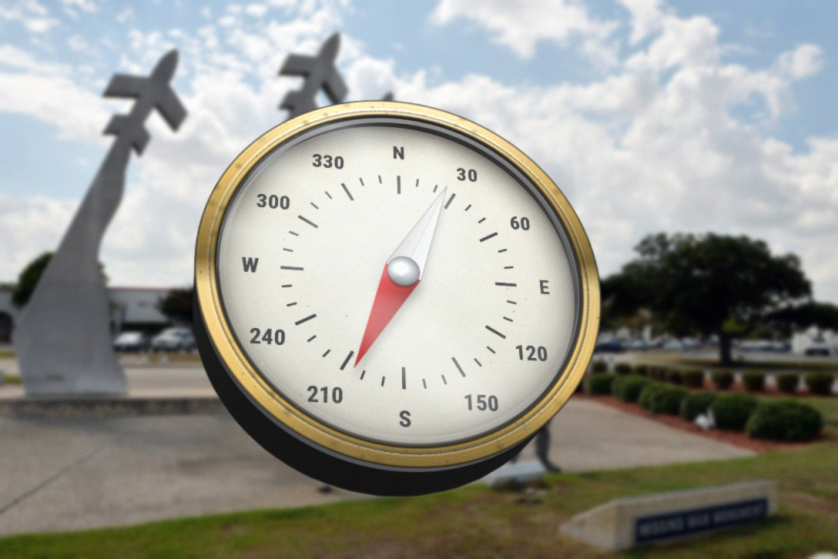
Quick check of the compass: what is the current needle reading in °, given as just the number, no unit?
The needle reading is 205
